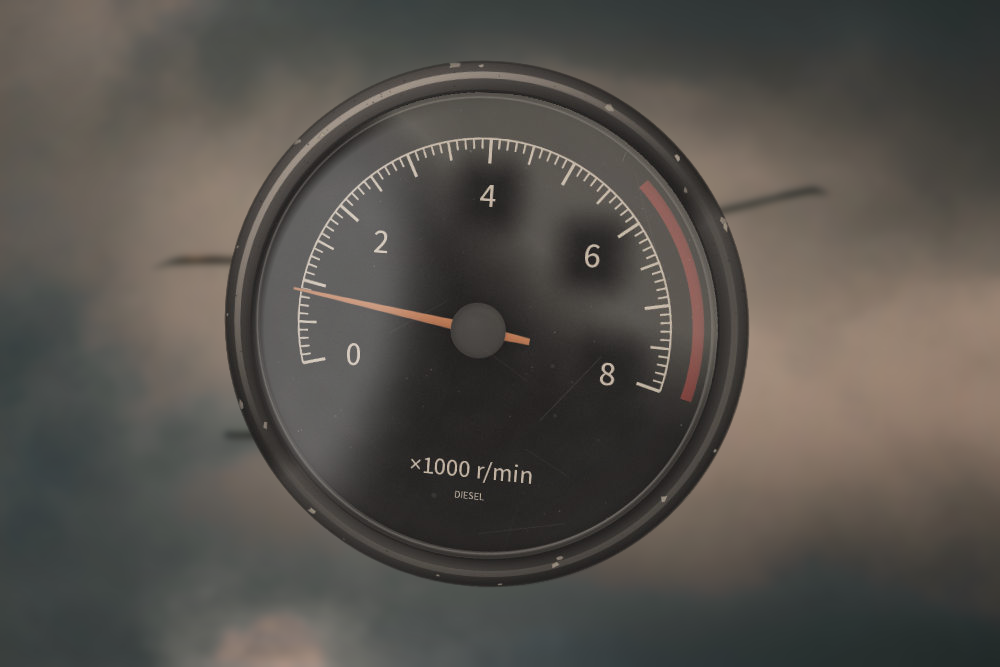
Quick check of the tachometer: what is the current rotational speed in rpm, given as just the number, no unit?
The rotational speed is 900
